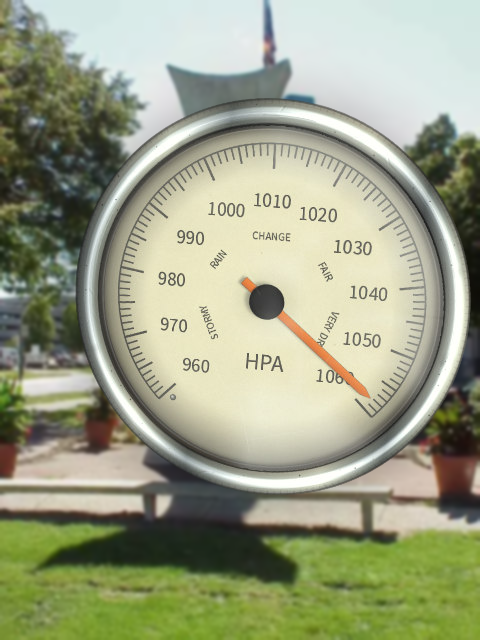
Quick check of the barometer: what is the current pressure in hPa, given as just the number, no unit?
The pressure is 1058
